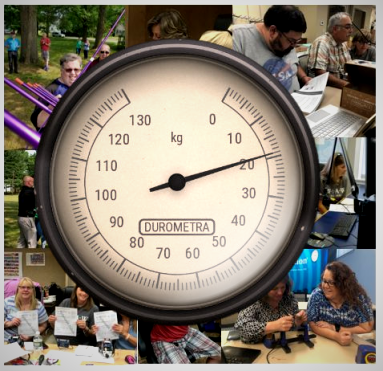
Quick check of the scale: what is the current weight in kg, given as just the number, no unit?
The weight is 19
